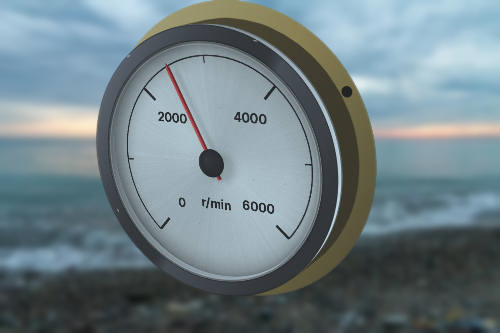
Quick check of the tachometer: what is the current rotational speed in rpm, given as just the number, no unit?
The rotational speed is 2500
